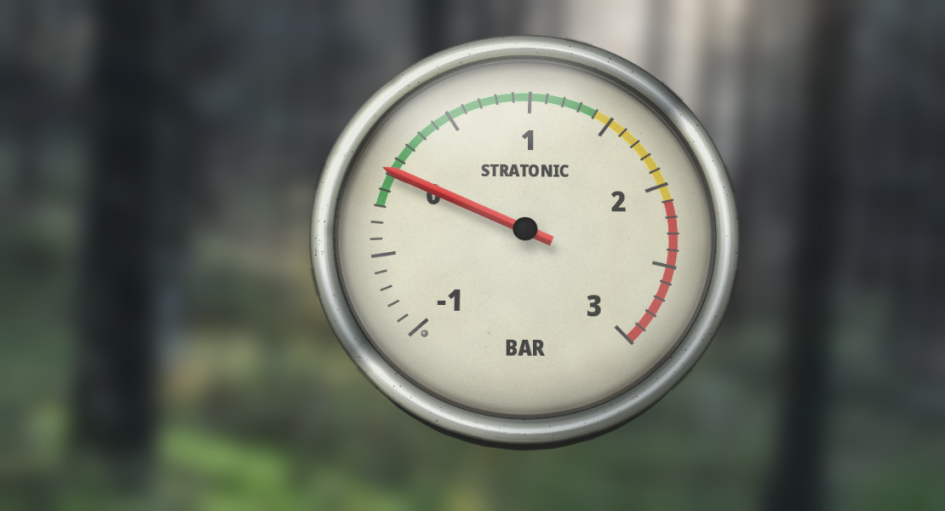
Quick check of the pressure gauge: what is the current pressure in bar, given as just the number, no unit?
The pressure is 0
